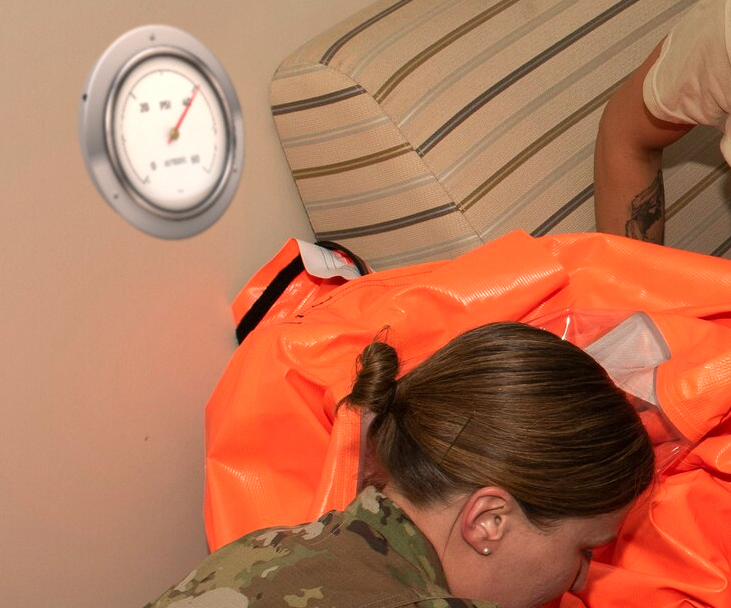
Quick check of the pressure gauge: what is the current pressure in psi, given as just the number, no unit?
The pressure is 40
